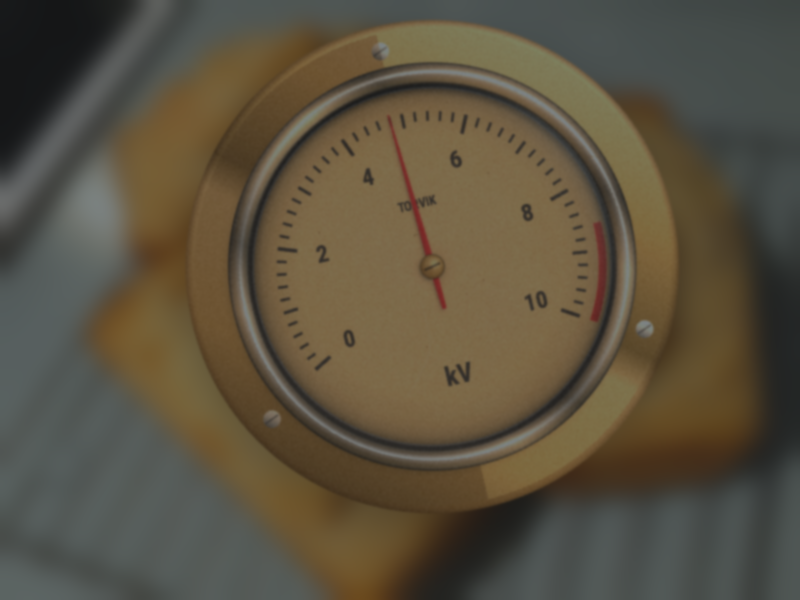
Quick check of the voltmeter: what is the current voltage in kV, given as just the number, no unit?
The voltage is 4.8
